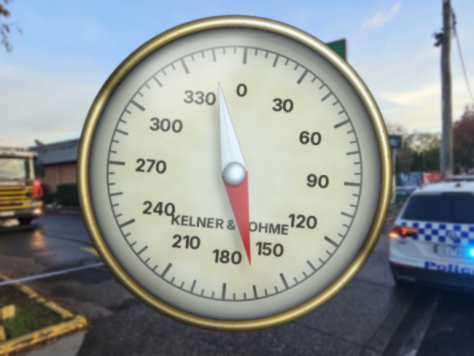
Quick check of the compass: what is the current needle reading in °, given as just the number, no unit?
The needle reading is 165
